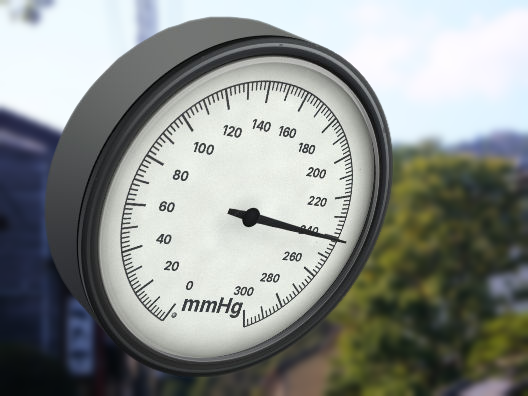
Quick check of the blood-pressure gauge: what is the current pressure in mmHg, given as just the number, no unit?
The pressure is 240
